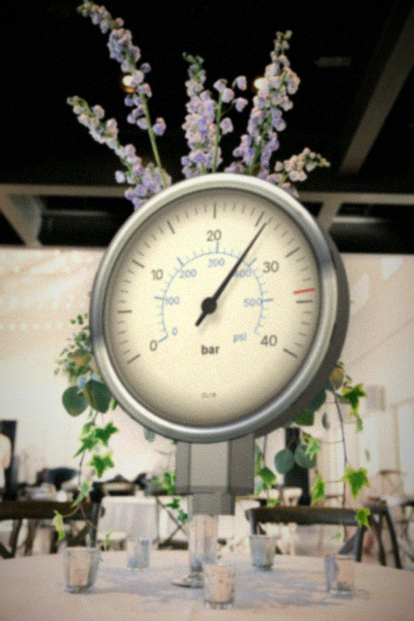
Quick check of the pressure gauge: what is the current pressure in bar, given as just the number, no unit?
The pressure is 26
